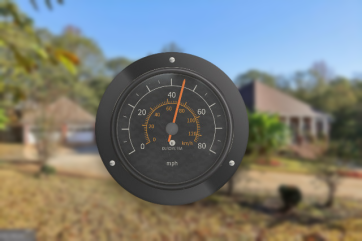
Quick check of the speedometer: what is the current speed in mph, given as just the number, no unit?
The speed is 45
